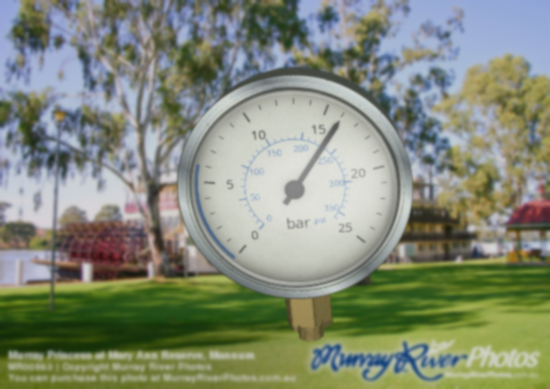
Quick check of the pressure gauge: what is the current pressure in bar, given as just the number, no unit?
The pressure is 16
